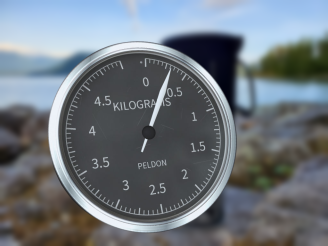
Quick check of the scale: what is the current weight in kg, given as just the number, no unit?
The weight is 0.3
